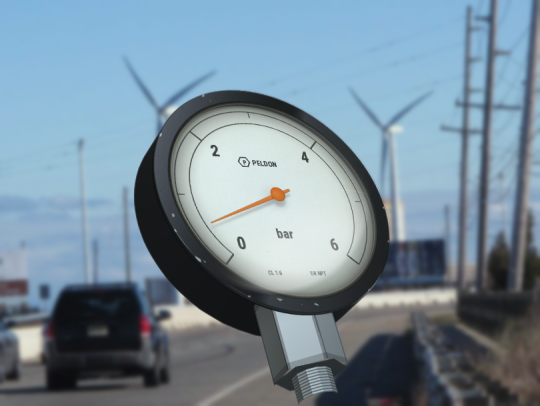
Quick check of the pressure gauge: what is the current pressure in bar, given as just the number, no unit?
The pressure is 0.5
